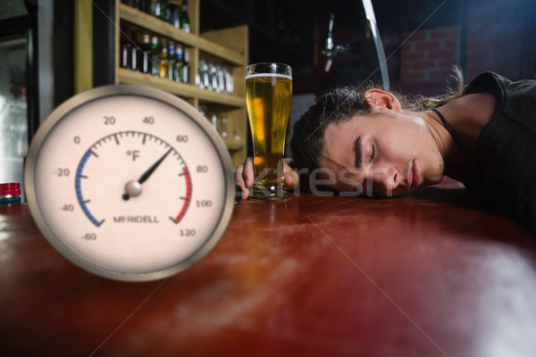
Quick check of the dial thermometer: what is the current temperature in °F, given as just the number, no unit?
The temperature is 60
